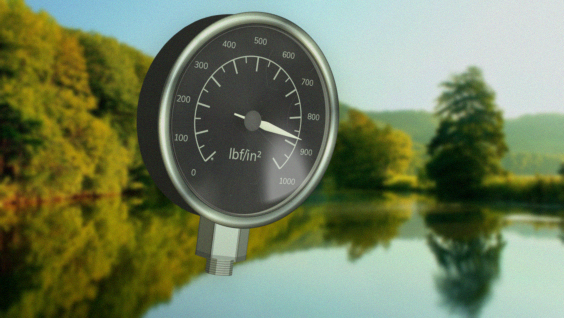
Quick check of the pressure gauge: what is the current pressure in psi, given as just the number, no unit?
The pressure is 875
